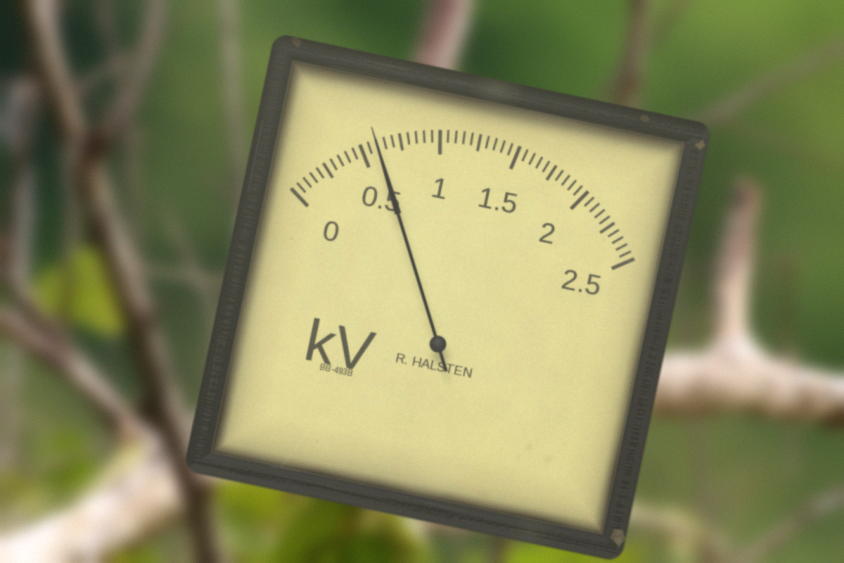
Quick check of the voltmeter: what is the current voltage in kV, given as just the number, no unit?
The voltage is 0.6
